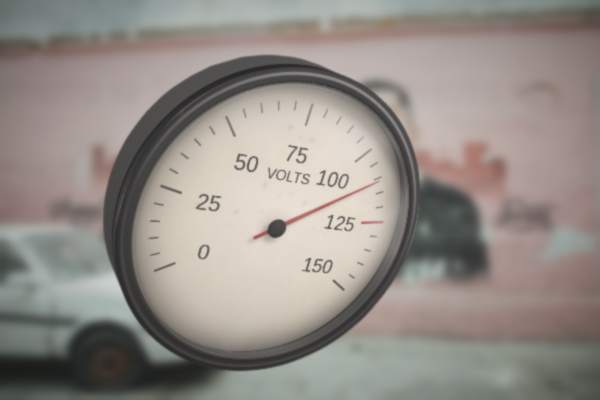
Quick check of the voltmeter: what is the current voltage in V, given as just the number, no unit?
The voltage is 110
